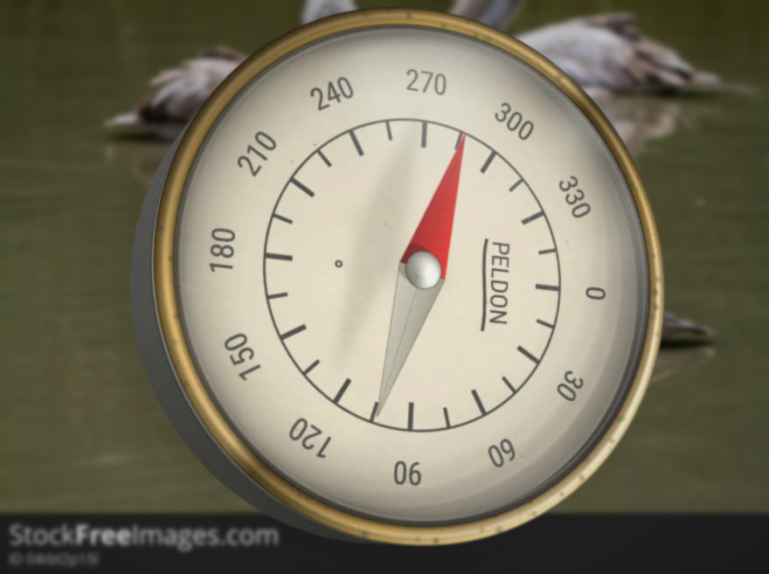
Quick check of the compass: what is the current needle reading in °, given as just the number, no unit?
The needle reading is 285
